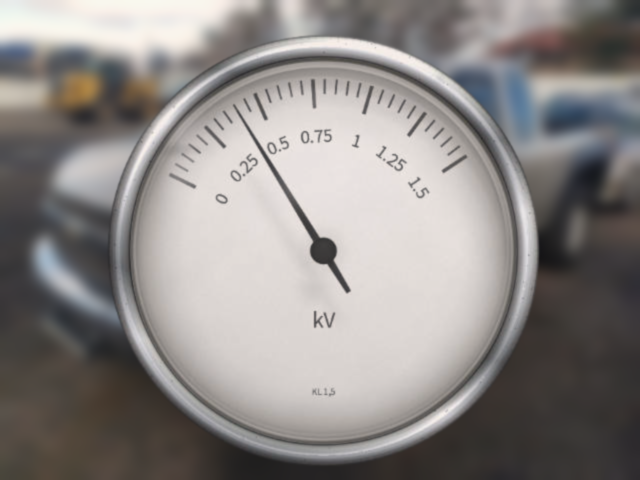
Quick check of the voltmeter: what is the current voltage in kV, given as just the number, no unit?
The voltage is 0.4
